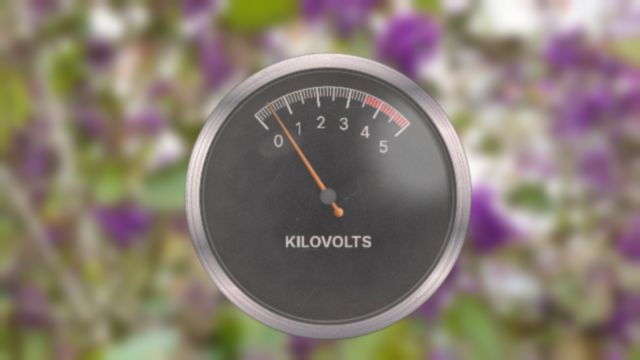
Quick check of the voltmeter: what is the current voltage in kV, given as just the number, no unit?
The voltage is 0.5
